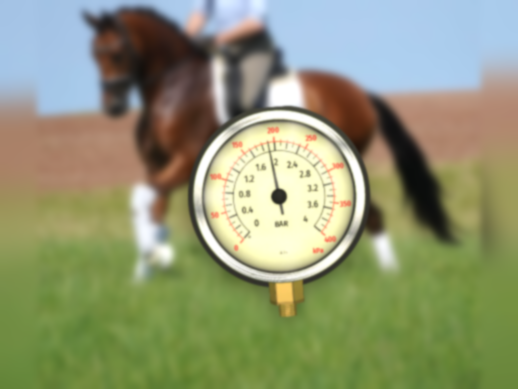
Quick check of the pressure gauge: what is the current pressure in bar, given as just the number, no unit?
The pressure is 1.9
